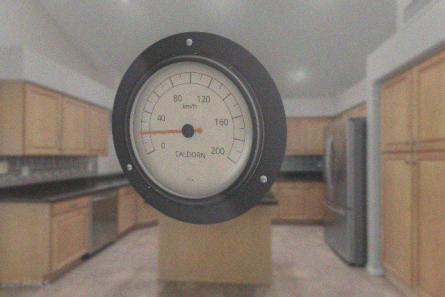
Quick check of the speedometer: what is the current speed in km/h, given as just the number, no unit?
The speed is 20
